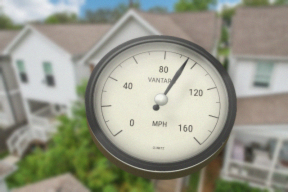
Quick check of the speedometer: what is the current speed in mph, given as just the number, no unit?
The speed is 95
